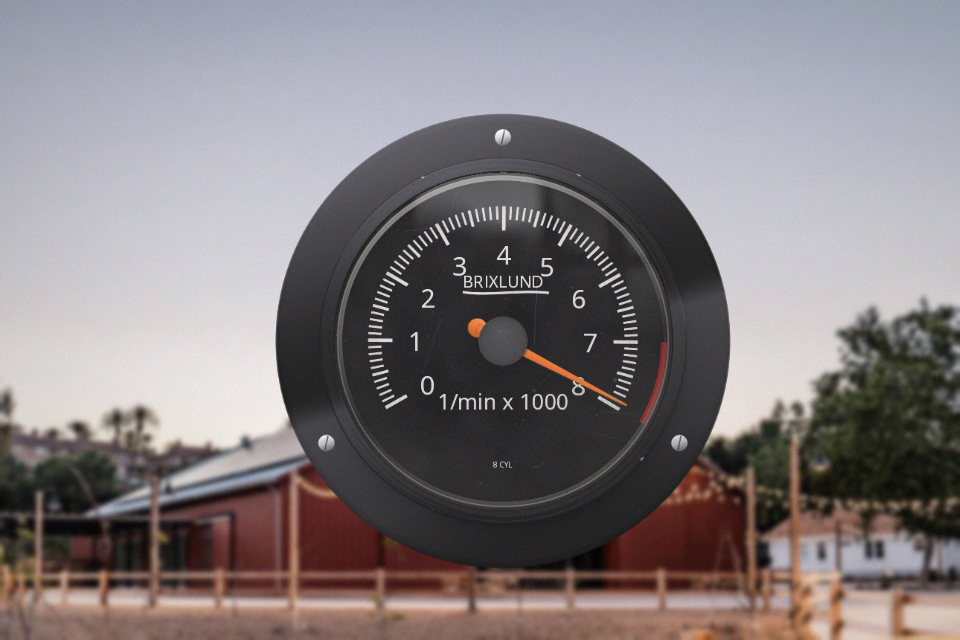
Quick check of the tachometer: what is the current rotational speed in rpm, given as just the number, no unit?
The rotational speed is 7900
